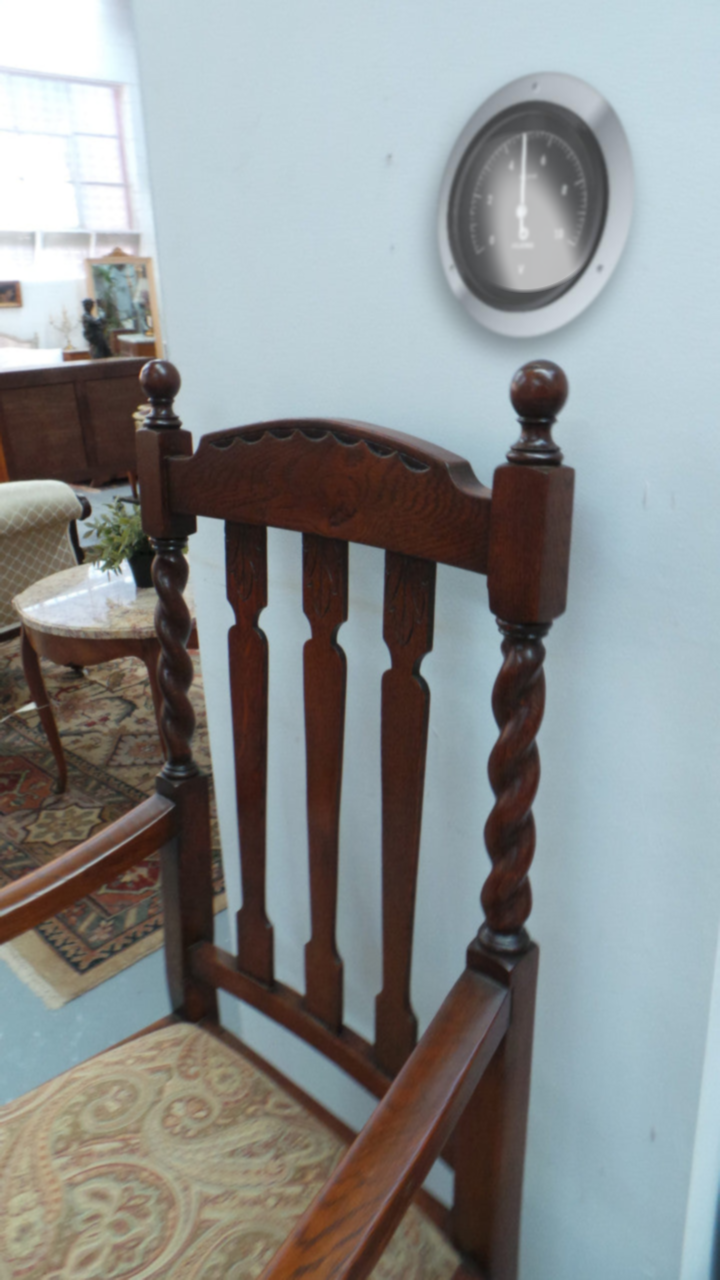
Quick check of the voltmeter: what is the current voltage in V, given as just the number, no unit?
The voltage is 5
